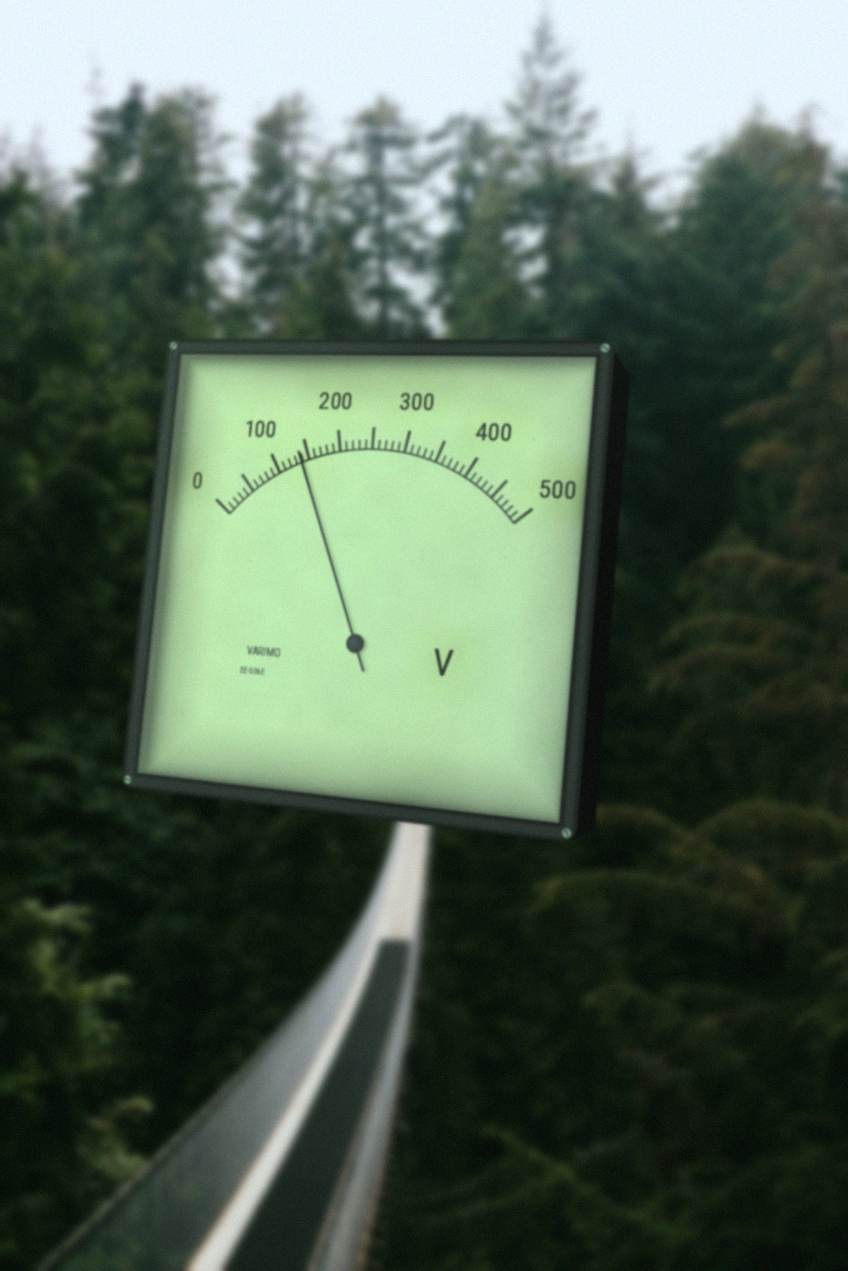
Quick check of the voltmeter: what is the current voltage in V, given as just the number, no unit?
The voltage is 140
